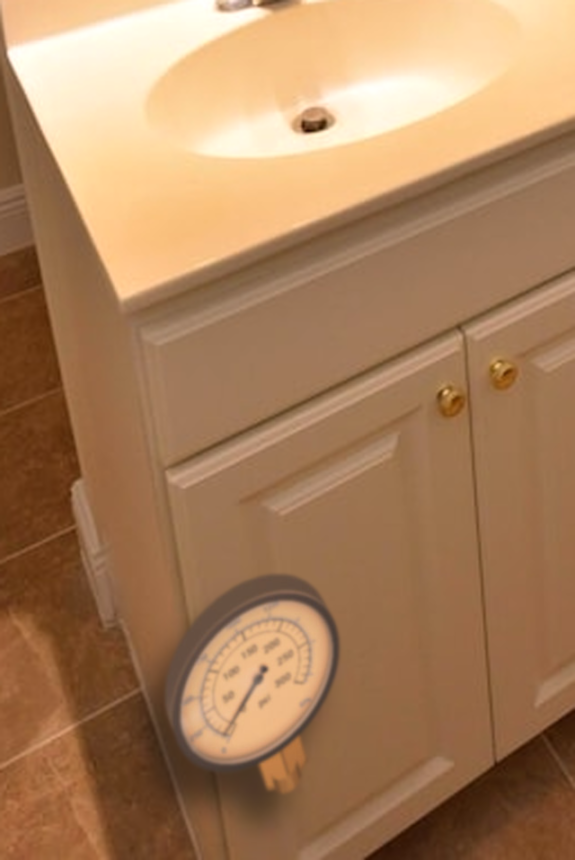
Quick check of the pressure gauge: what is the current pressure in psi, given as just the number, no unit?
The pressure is 10
